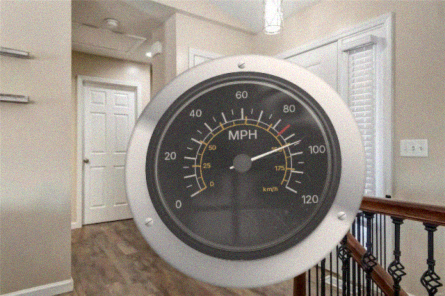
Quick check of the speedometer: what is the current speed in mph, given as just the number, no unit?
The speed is 95
